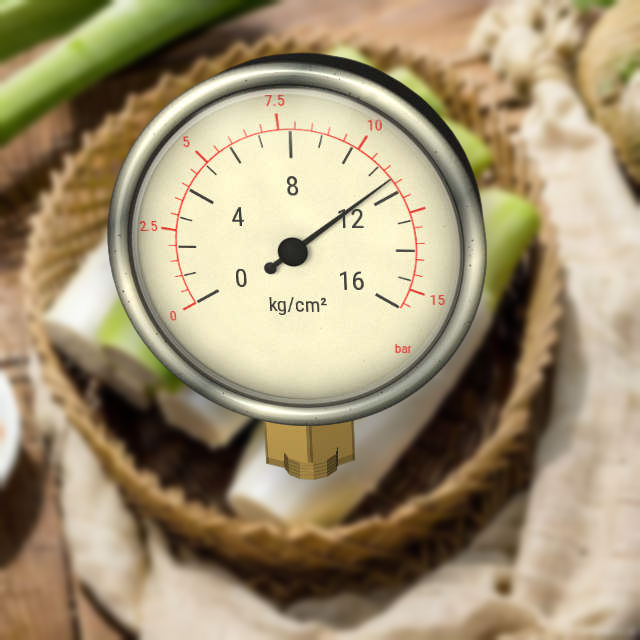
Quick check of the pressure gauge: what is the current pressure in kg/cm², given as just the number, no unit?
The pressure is 11.5
